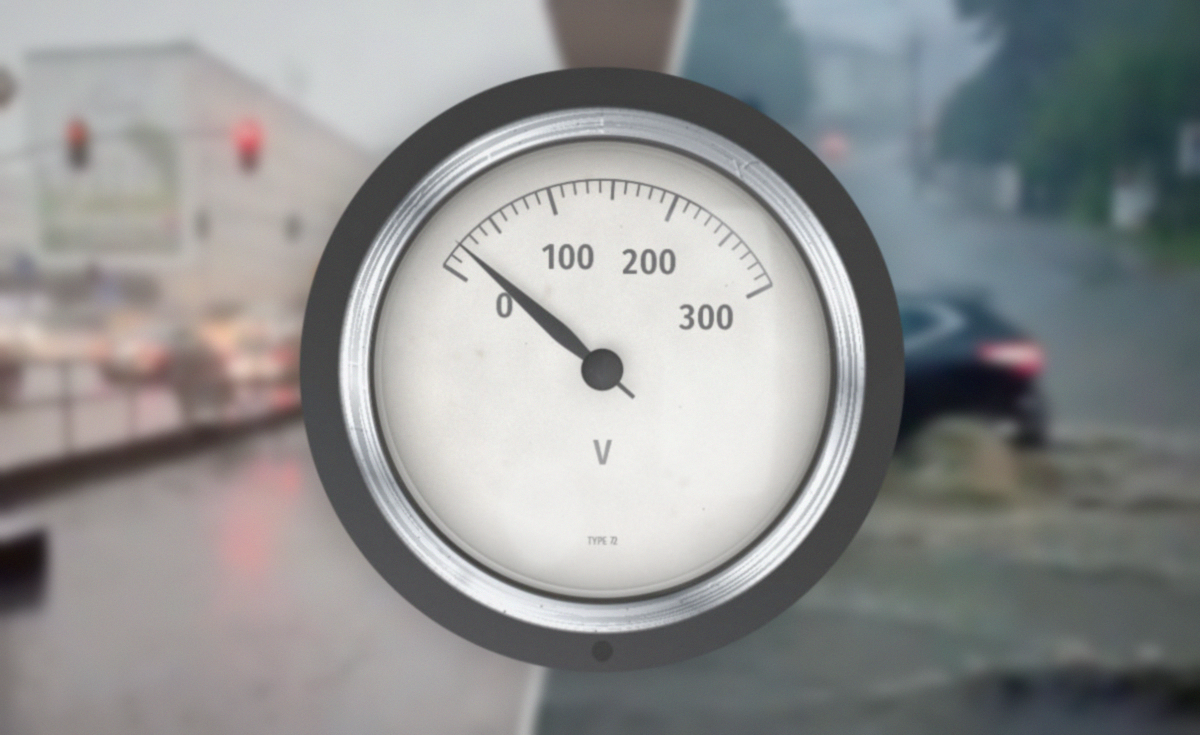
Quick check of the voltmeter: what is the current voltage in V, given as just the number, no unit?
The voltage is 20
